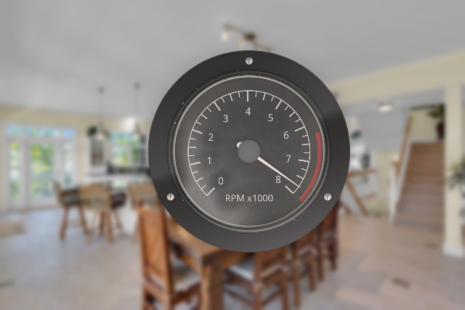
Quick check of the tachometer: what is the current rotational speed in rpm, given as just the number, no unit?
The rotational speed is 7750
